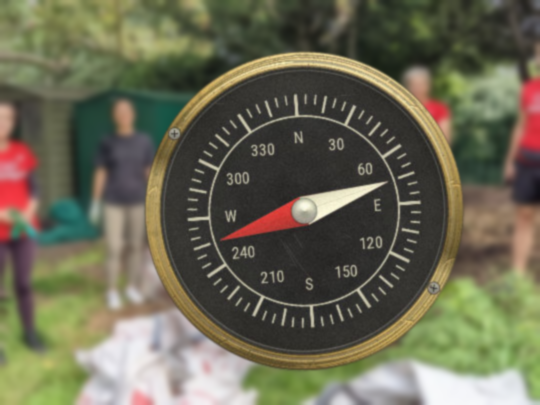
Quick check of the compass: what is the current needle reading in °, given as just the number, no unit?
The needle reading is 255
